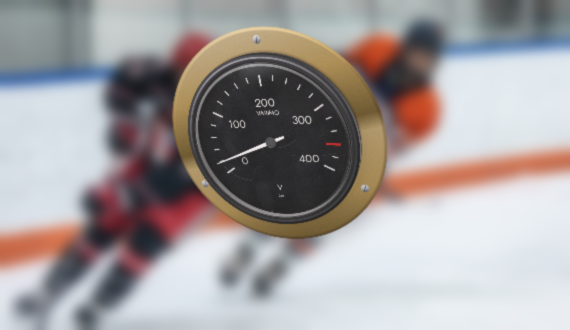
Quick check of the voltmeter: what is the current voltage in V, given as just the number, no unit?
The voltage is 20
